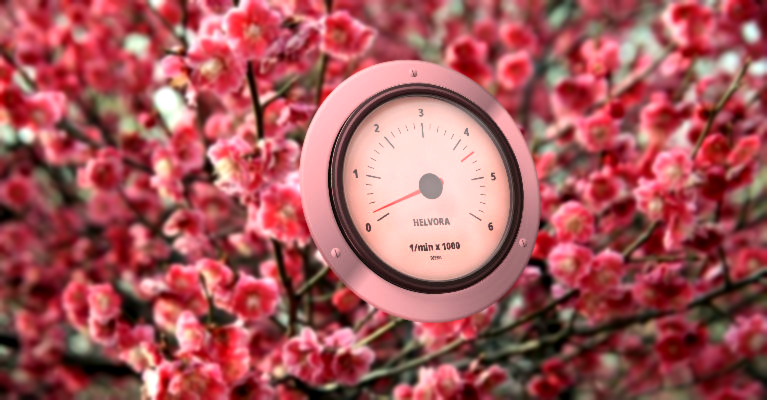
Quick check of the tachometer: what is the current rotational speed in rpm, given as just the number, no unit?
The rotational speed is 200
